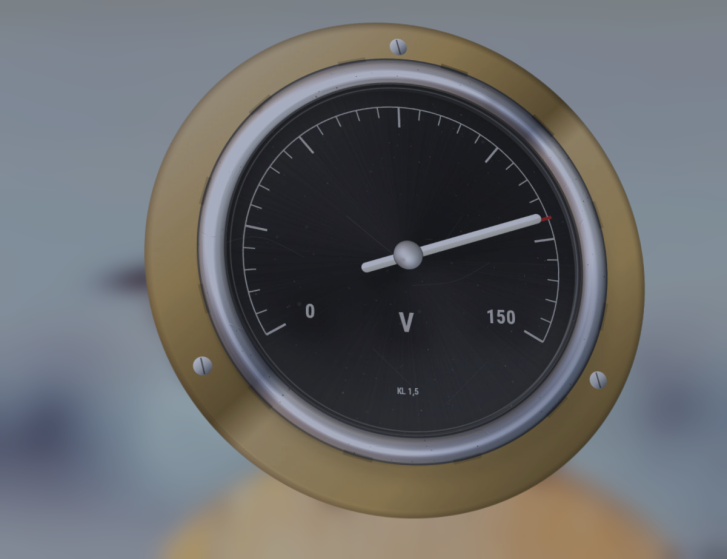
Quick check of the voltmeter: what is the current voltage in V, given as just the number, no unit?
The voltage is 120
